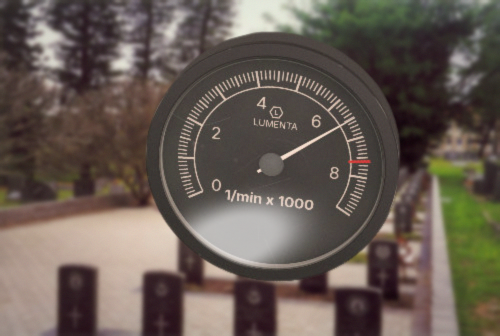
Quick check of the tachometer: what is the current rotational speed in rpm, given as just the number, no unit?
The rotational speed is 6500
